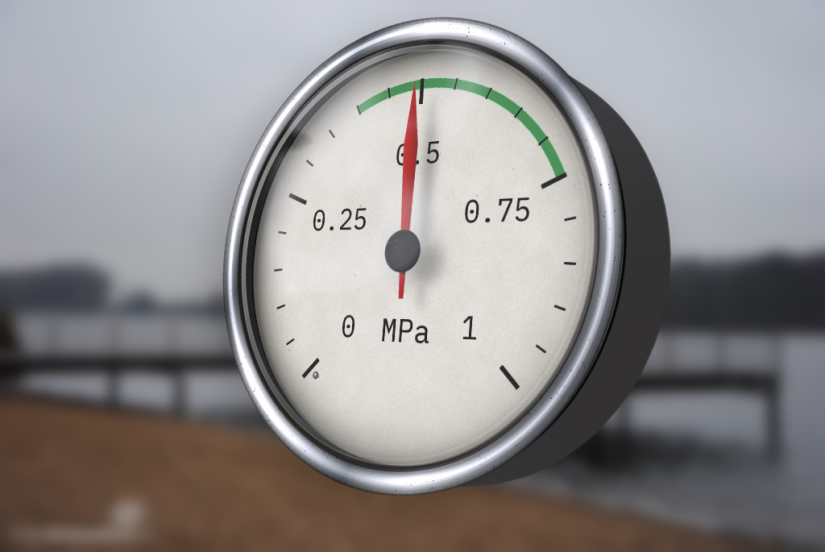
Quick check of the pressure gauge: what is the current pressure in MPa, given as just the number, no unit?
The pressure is 0.5
